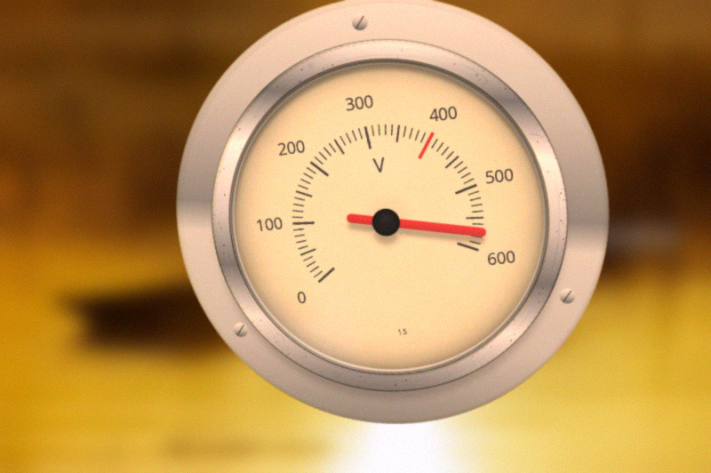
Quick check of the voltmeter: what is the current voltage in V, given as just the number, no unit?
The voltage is 570
